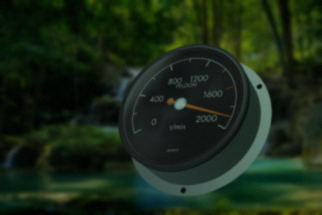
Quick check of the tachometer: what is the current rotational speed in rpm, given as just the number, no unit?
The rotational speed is 1900
